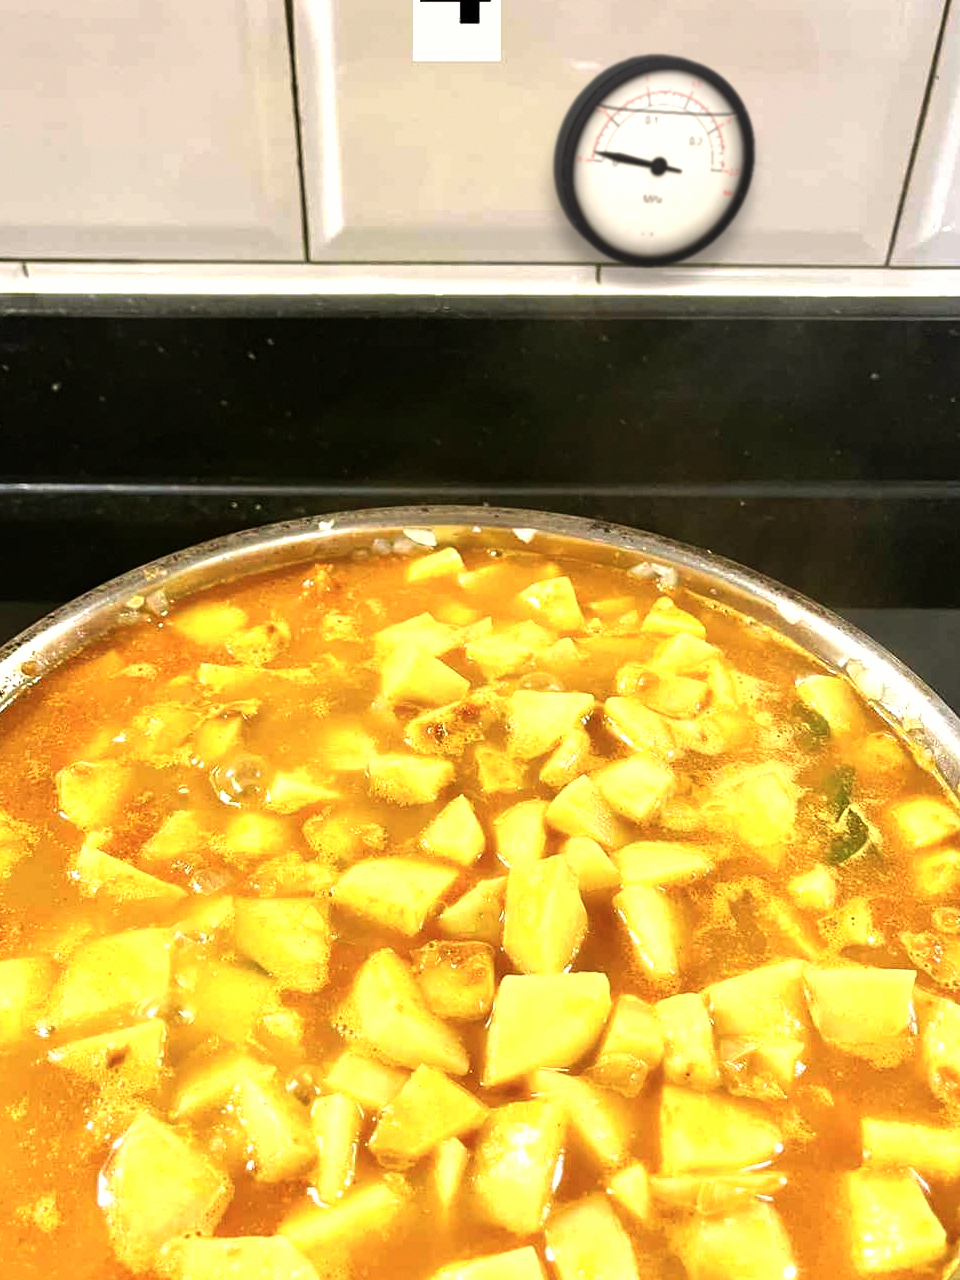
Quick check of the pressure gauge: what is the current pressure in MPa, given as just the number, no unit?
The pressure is 0.01
